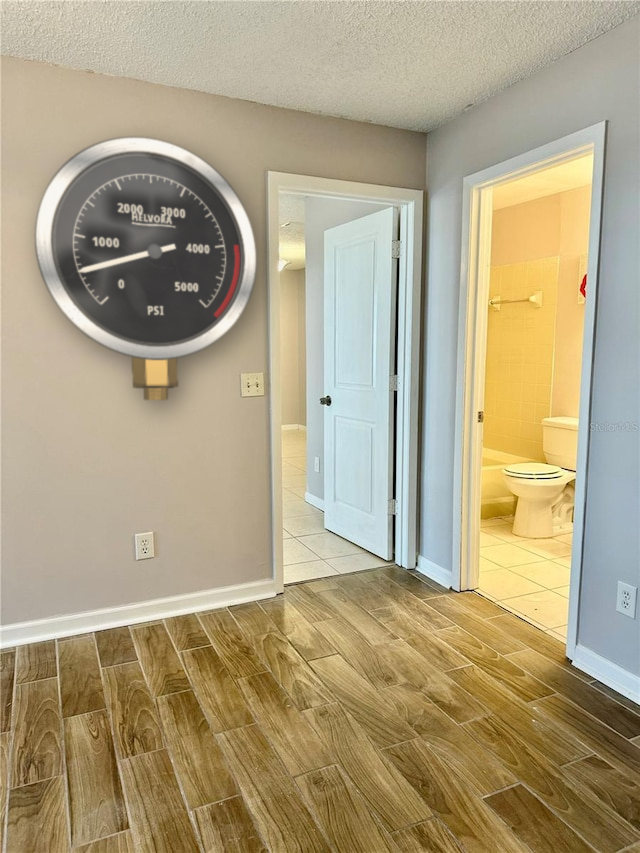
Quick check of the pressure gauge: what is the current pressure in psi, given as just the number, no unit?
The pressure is 500
